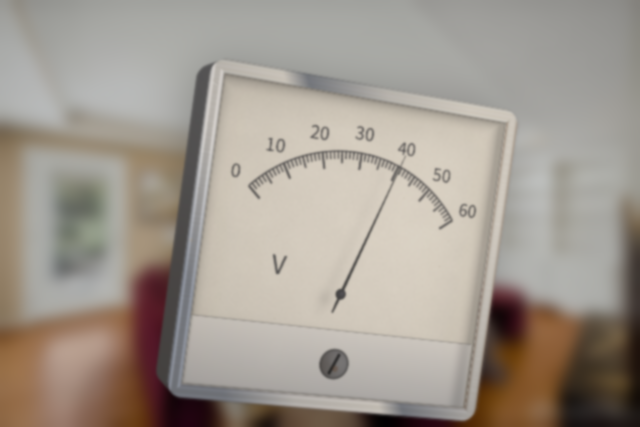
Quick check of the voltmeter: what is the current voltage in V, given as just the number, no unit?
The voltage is 40
